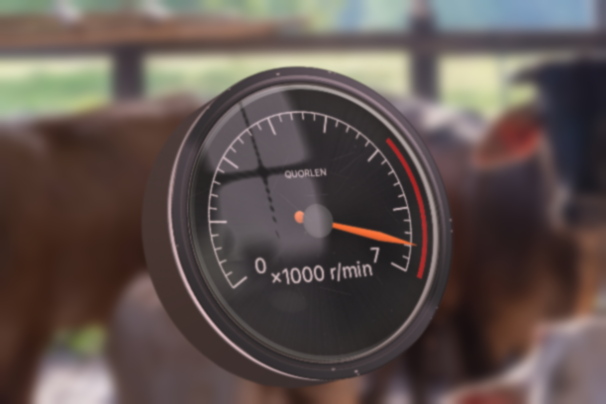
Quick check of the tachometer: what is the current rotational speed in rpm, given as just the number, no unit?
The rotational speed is 6600
